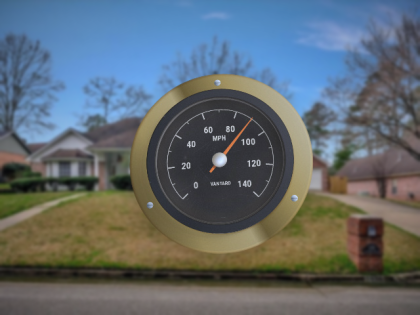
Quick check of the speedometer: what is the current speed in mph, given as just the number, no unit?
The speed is 90
